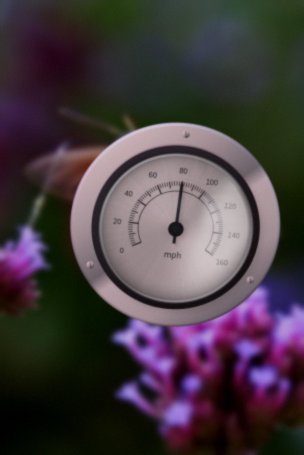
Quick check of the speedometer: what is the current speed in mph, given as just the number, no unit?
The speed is 80
